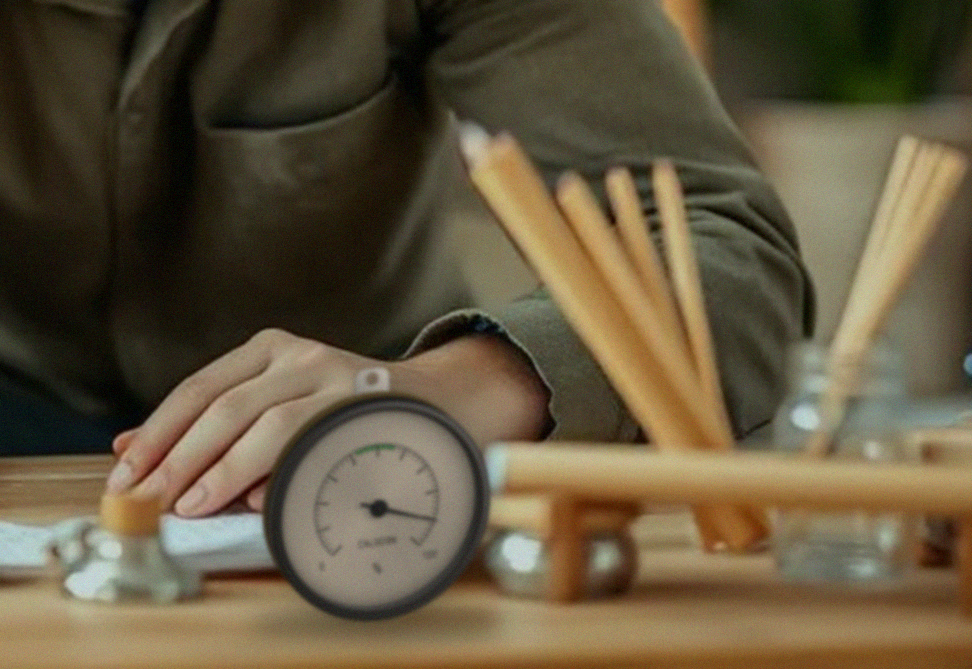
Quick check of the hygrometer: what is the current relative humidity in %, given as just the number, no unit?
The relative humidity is 90
